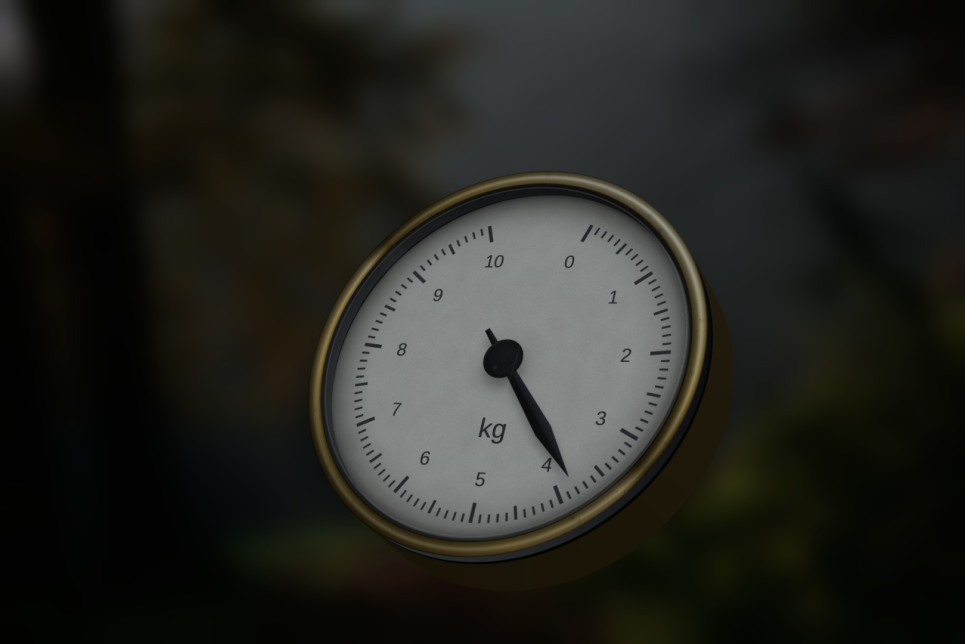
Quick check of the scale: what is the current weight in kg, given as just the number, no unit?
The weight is 3.8
